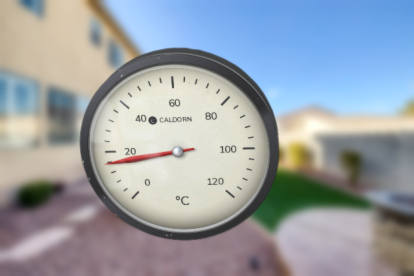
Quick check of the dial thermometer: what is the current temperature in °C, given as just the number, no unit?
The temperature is 16
